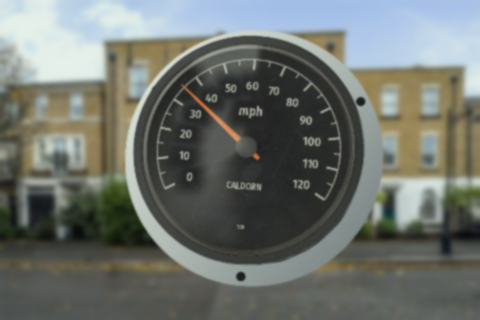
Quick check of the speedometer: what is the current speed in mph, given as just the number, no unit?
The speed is 35
